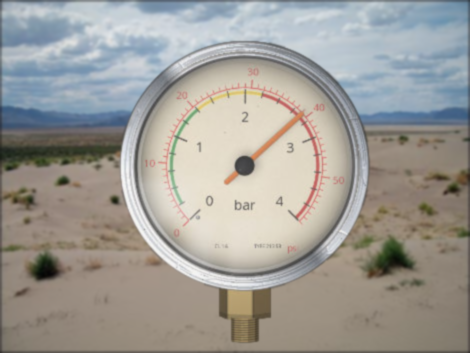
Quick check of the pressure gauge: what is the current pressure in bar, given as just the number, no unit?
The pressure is 2.7
